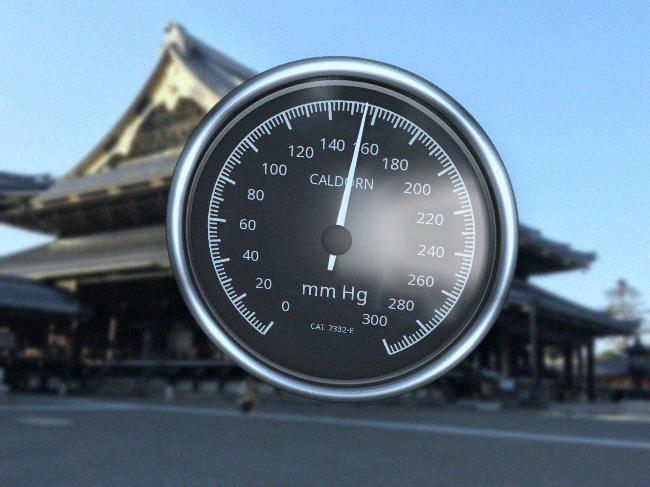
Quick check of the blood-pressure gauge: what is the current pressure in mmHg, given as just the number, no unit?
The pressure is 156
